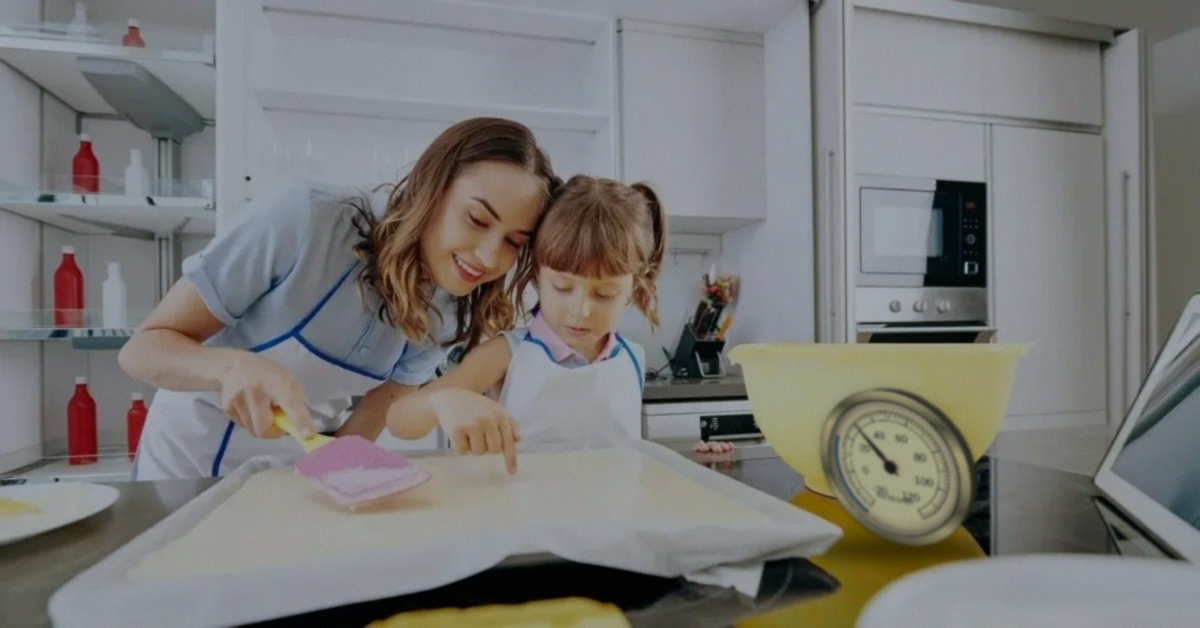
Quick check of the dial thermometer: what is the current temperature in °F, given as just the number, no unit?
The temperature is 30
